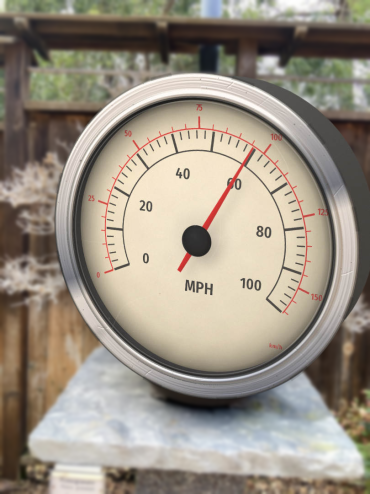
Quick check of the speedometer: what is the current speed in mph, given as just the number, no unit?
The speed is 60
